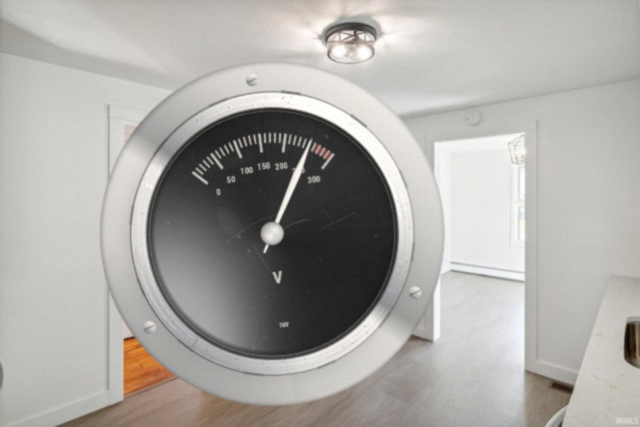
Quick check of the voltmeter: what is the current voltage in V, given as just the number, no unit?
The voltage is 250
